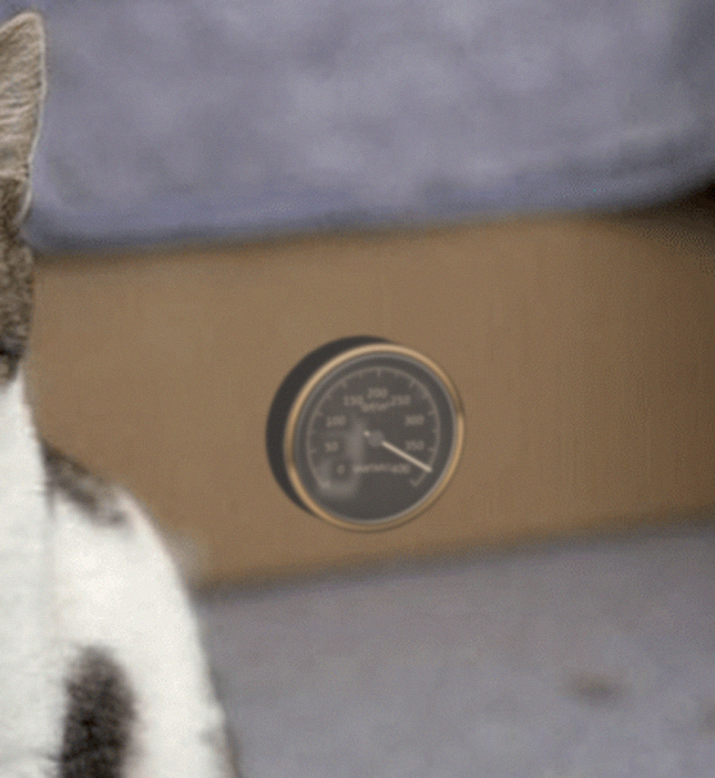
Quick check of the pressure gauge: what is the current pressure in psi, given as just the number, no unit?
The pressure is 375
